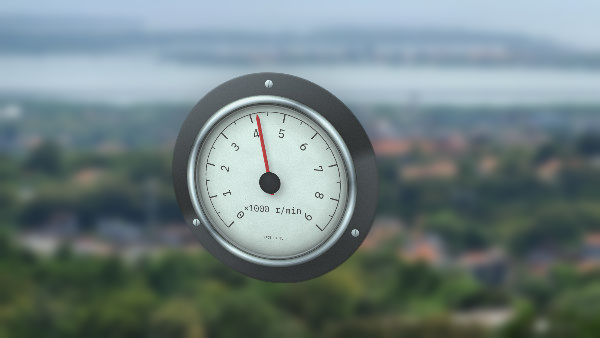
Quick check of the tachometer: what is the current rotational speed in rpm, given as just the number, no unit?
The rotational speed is 4250
